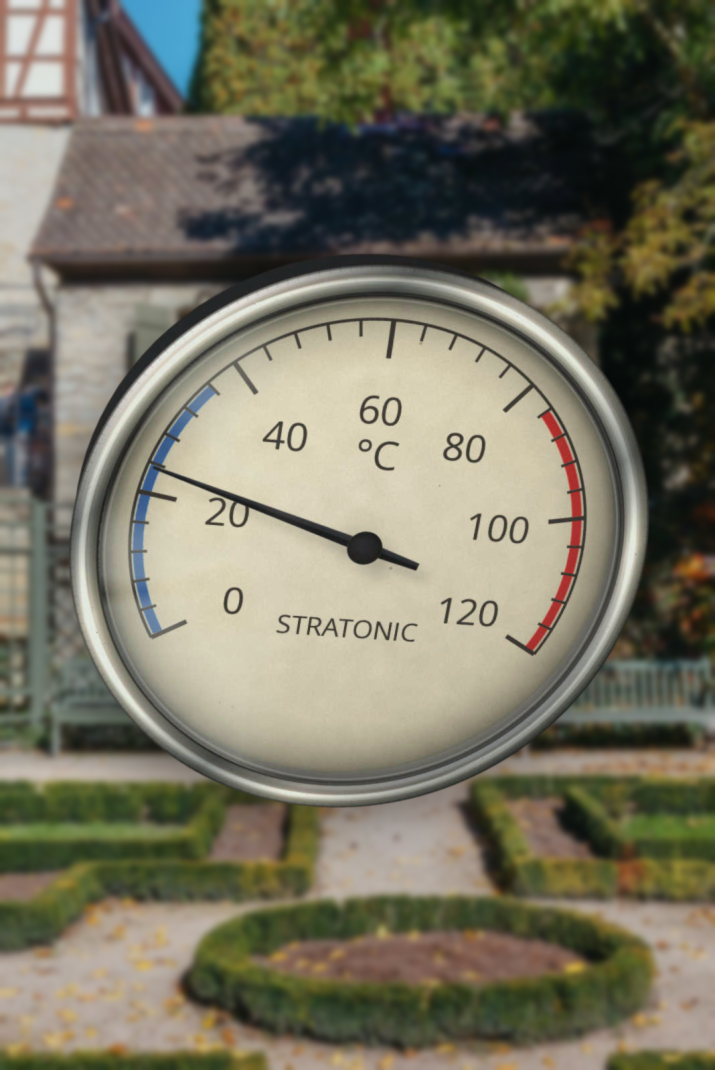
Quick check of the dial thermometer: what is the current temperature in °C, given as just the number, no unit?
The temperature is 24
